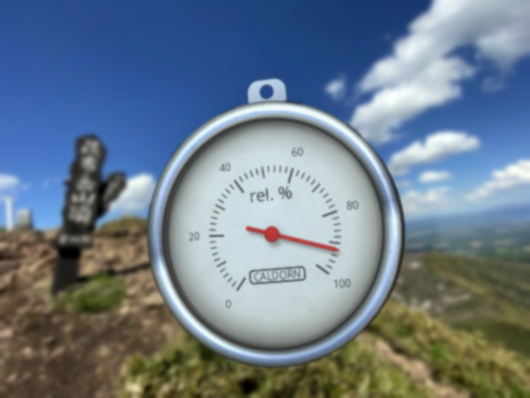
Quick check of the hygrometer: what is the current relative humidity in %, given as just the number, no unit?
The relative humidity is 92
